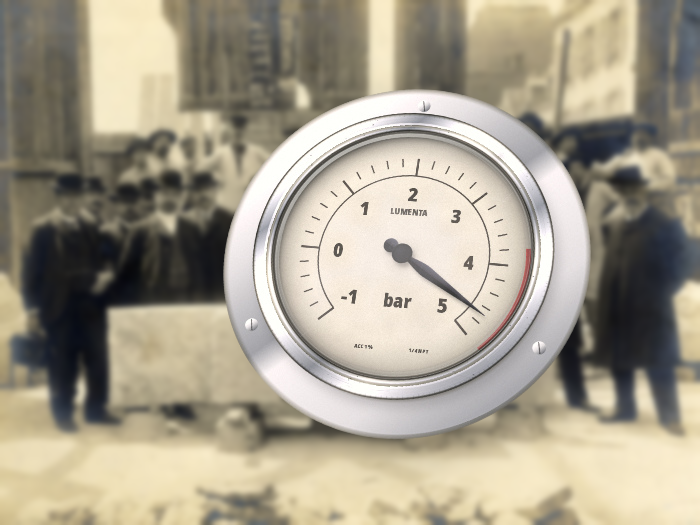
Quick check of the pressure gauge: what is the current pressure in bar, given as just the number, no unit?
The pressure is 4.7
